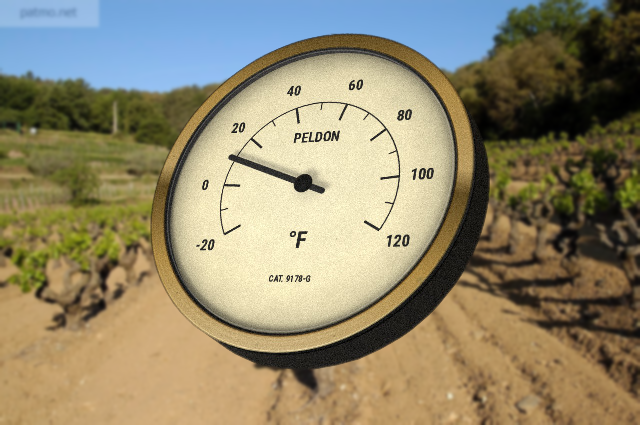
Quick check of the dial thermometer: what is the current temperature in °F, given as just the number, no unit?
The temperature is 10
